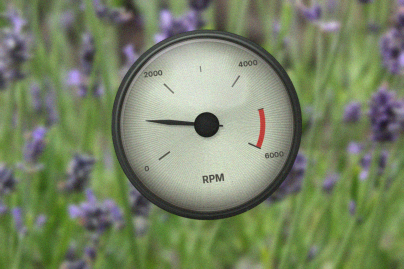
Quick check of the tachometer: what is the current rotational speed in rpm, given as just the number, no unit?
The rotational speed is 1000
